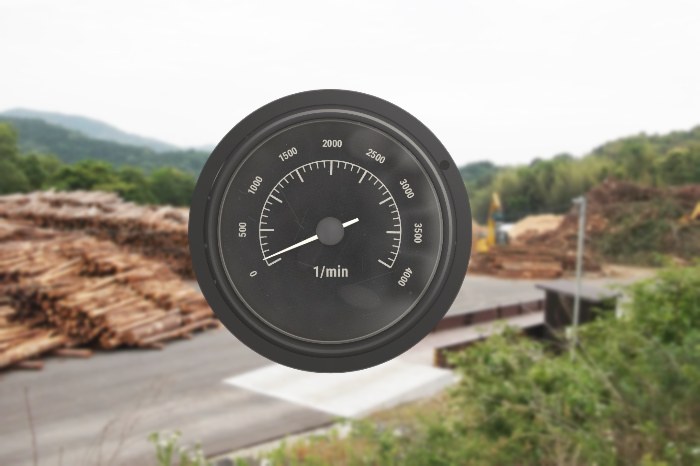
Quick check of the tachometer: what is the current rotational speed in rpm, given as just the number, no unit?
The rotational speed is 100
